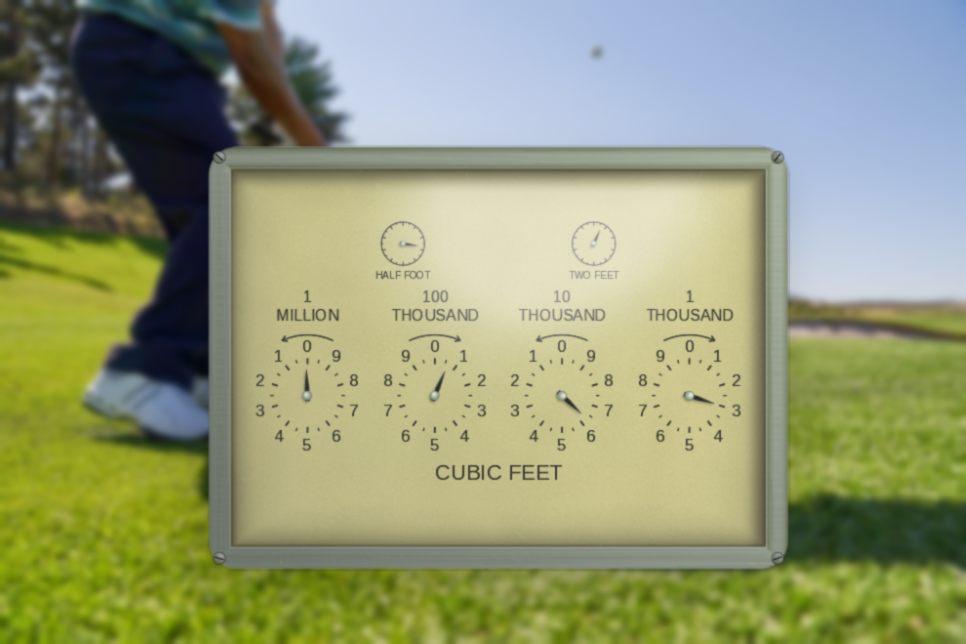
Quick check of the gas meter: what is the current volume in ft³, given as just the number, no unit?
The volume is 6300
